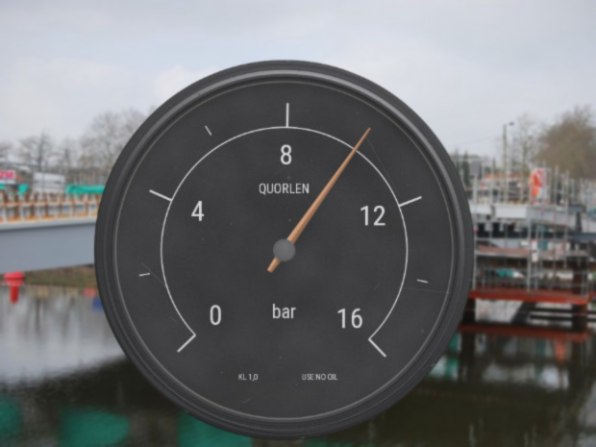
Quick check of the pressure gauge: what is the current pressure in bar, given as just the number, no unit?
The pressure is 10
